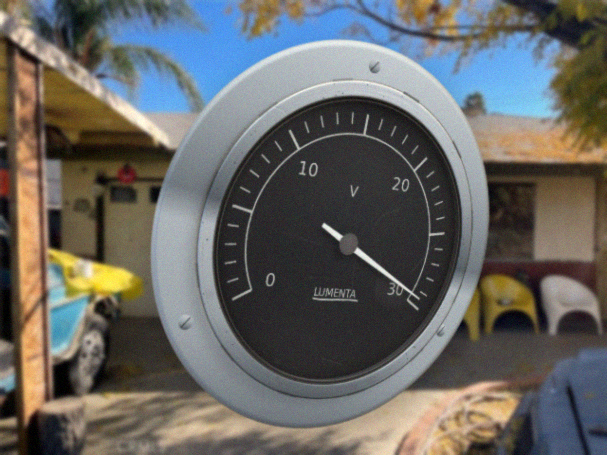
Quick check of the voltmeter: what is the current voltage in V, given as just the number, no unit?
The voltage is 29.5
